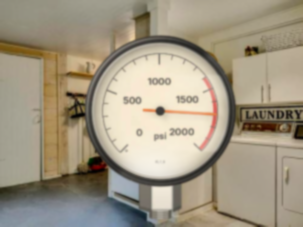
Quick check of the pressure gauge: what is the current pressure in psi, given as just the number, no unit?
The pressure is 1700
